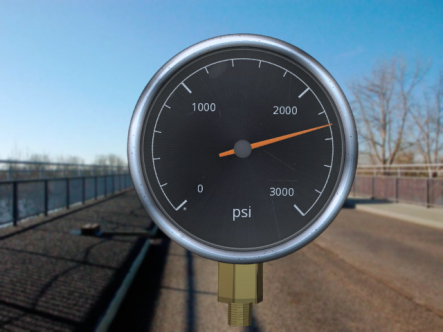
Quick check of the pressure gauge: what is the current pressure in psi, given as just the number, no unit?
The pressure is 2300
